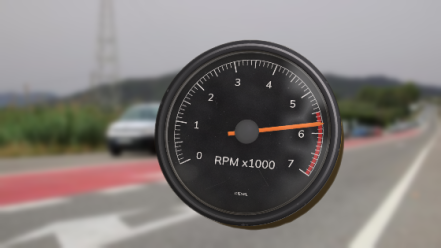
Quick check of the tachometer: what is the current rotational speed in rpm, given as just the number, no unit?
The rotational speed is 5800
